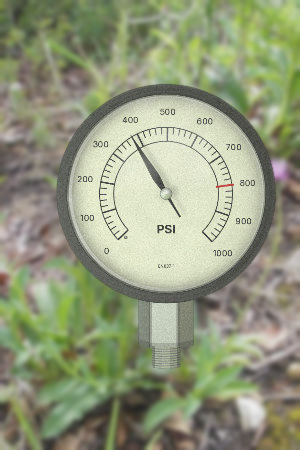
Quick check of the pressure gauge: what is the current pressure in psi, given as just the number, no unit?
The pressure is 380
